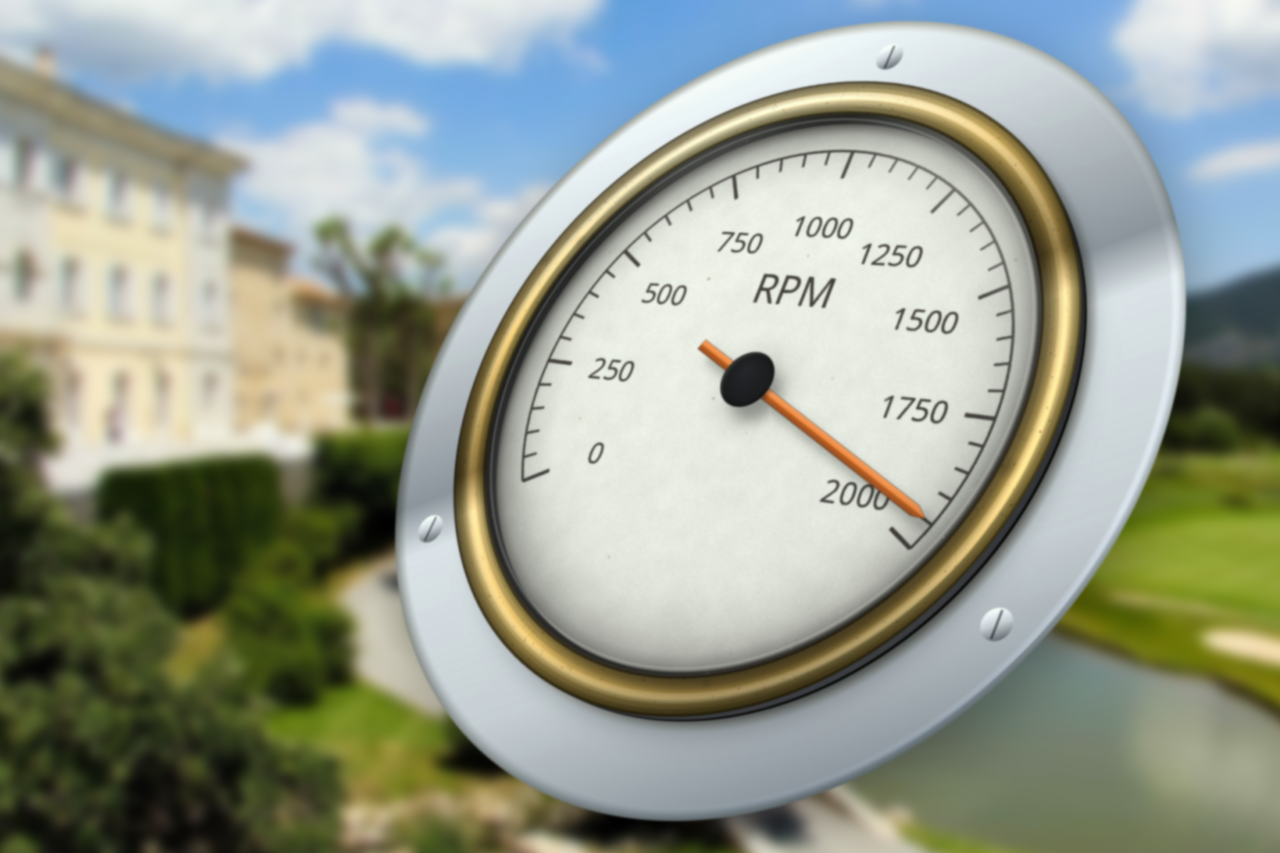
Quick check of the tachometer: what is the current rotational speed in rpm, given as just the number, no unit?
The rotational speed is 1950
